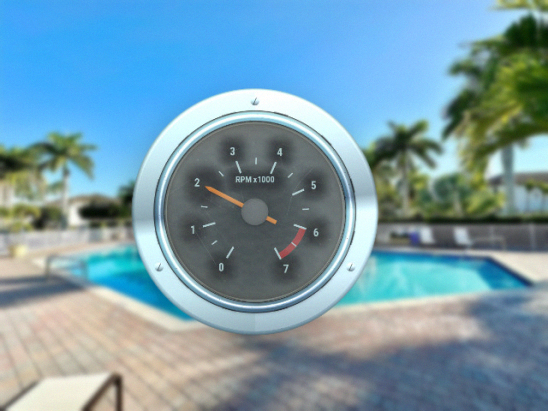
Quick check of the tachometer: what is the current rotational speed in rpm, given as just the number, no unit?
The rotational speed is 2000
